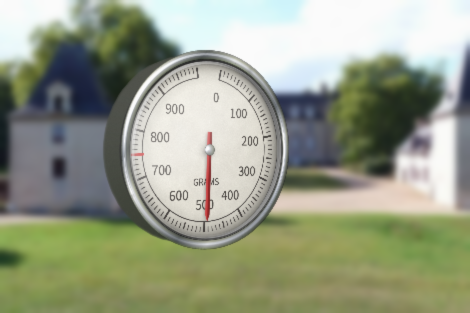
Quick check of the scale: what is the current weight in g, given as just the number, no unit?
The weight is 500
